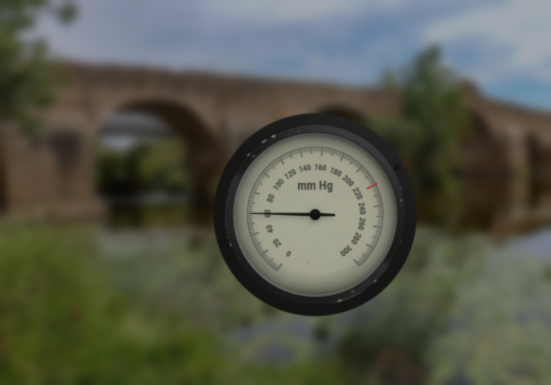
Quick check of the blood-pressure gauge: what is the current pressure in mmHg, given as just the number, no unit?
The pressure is 60
